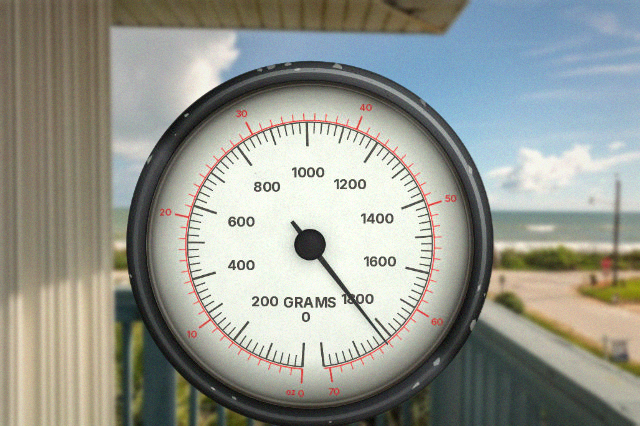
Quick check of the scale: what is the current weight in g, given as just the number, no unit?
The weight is 1820
